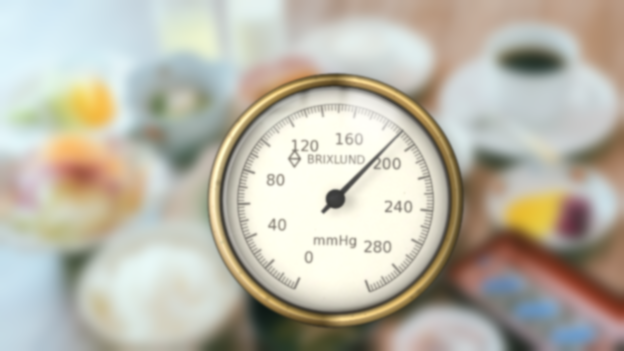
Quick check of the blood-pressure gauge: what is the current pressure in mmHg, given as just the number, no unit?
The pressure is 190
